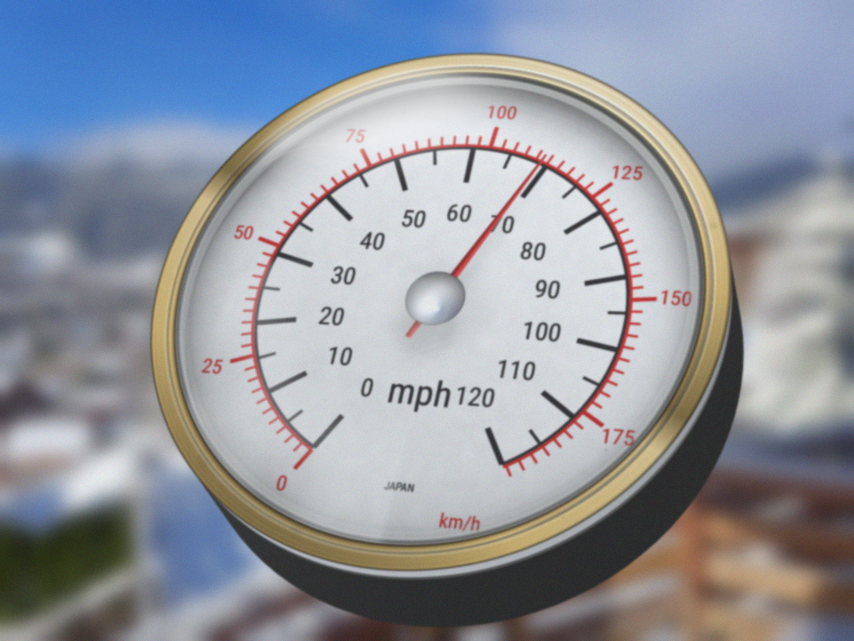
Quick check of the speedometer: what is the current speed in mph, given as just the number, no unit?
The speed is 70
